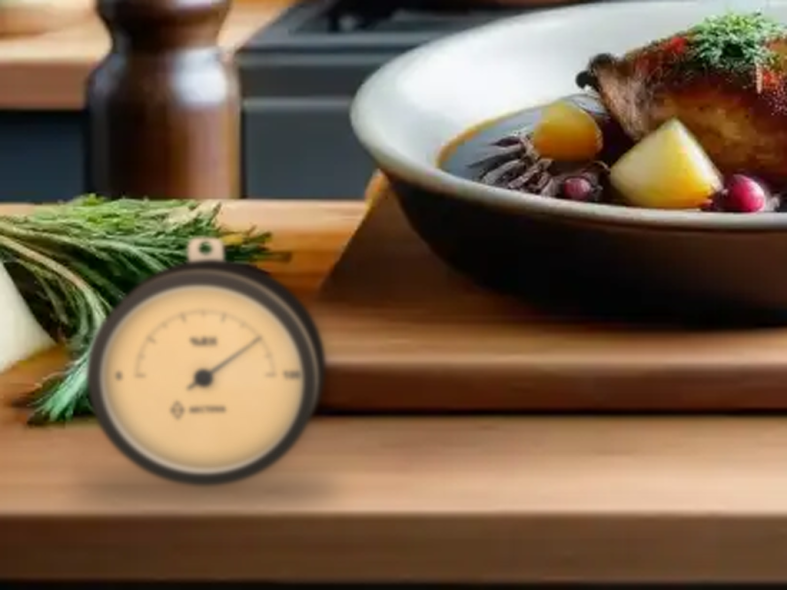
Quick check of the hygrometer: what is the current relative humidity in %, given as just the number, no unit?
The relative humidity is 80
